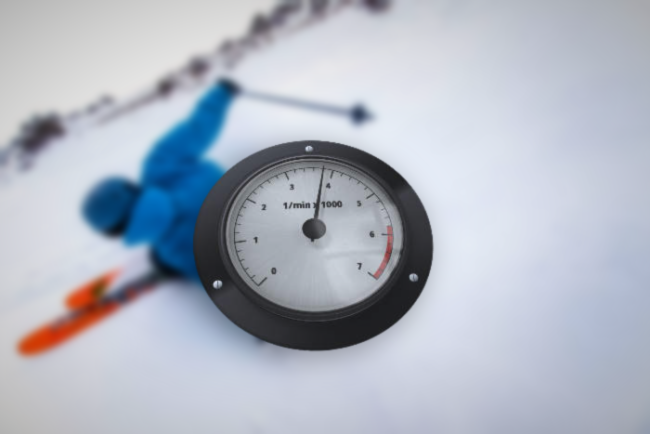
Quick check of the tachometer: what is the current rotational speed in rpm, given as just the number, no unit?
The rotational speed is 3800
